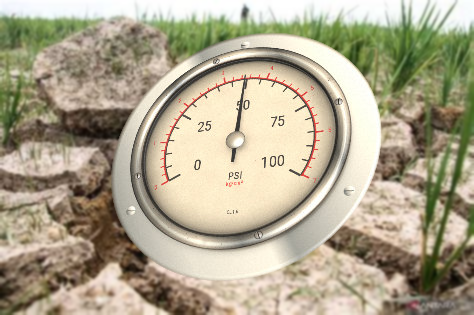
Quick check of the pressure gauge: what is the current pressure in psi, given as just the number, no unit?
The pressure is 50
